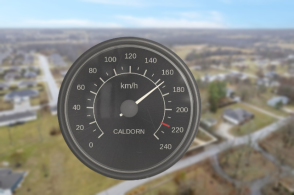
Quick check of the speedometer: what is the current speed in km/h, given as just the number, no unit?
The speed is 165
